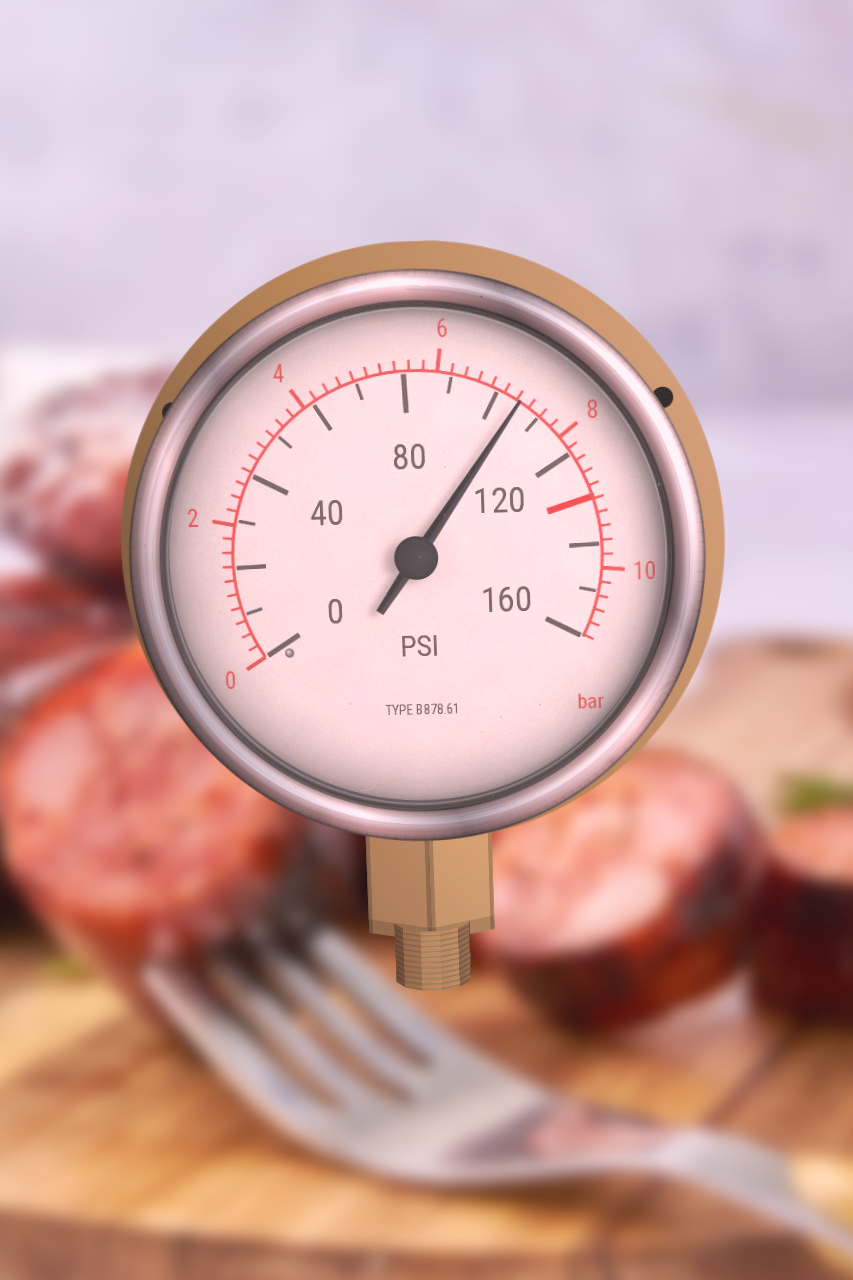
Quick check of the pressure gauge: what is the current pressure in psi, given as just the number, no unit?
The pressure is 105
